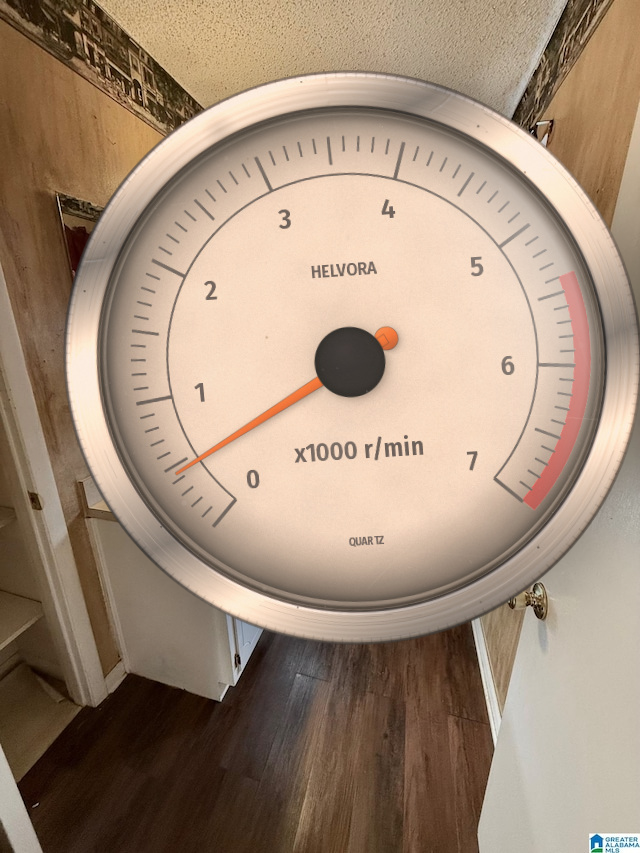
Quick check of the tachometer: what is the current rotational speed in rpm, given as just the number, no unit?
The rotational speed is 450
